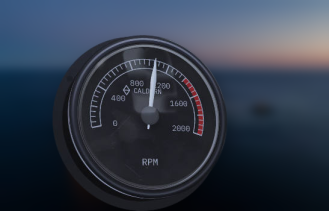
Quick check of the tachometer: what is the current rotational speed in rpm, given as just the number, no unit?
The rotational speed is 1050
